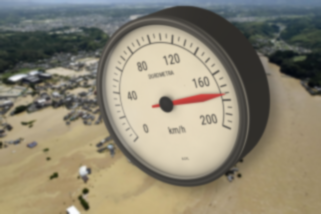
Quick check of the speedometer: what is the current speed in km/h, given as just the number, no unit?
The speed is 175
